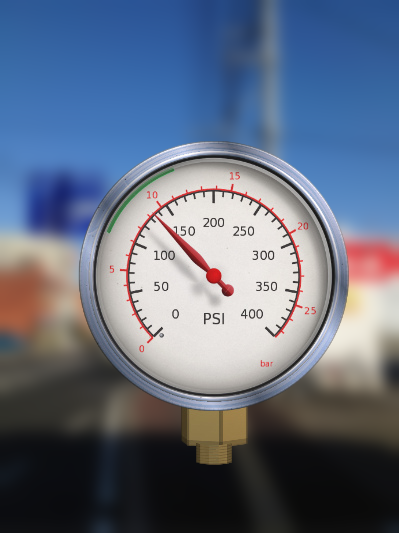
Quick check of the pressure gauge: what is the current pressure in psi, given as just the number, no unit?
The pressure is 135
